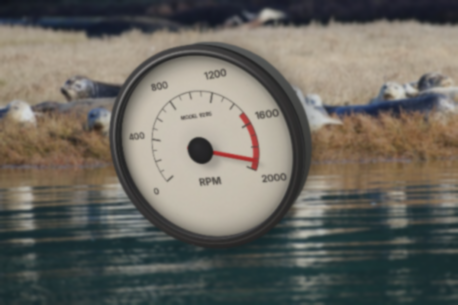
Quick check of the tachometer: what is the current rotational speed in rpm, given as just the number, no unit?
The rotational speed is 1900
